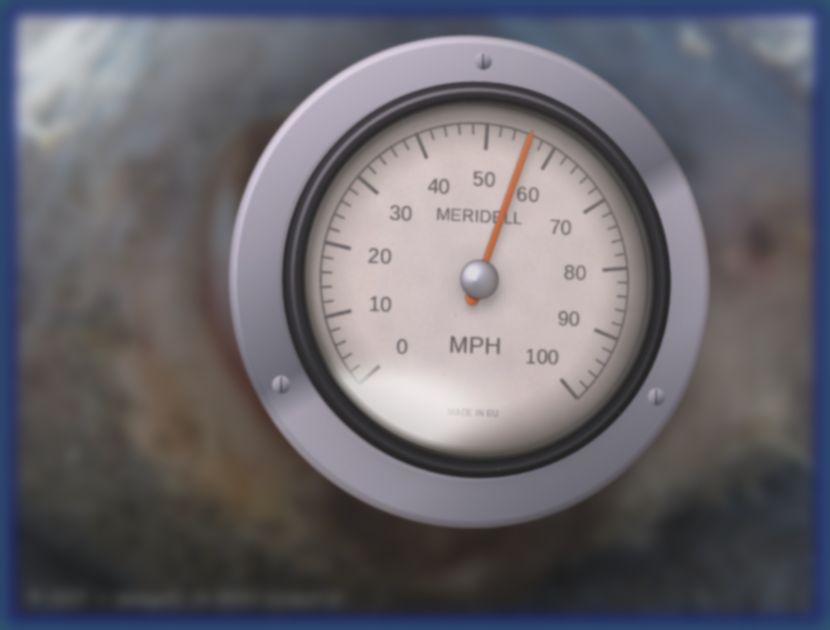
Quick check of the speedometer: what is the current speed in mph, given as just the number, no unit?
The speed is 56
